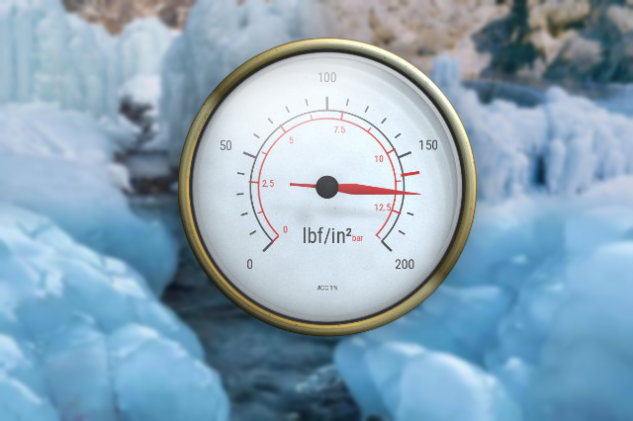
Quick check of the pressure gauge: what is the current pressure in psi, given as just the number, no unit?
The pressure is 170
